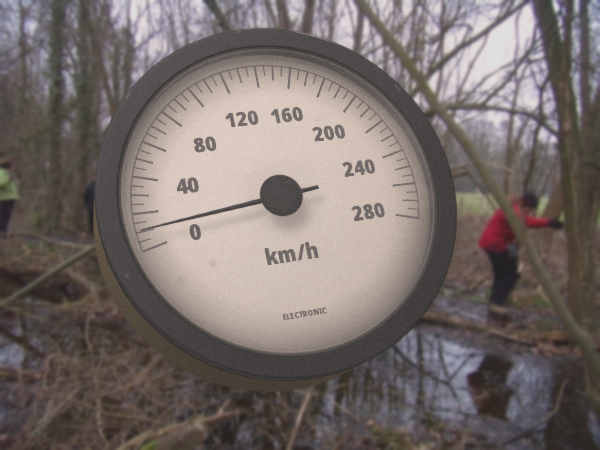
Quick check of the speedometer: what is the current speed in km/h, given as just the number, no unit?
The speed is 10
